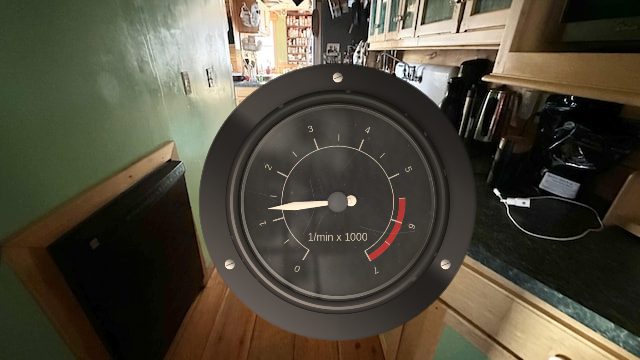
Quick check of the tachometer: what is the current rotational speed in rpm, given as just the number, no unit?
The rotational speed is 1250
